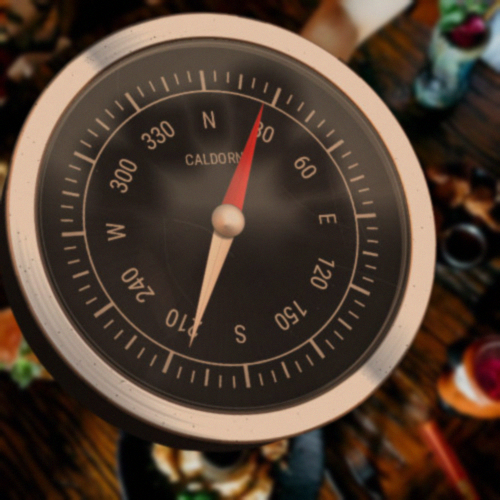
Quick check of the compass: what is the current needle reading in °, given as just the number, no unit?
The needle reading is 25
